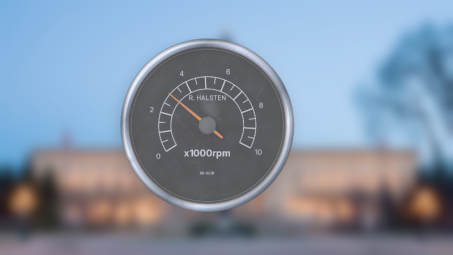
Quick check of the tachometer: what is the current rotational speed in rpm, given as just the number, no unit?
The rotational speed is 3000
